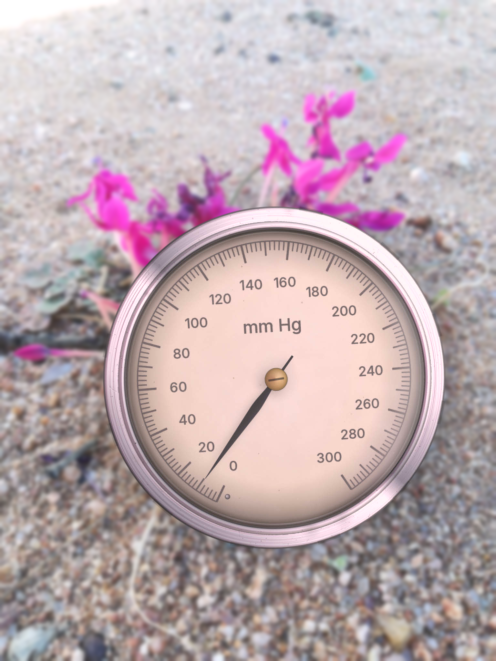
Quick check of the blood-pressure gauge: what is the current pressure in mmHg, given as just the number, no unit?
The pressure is 10
